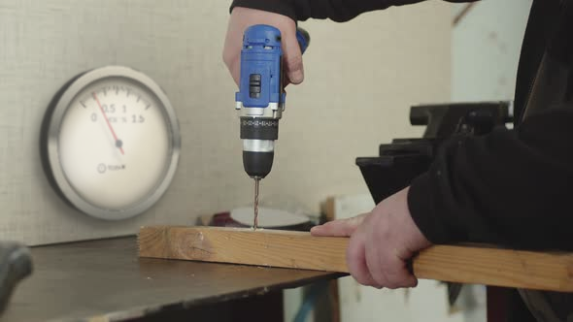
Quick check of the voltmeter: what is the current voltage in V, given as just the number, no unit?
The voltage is 0.25
